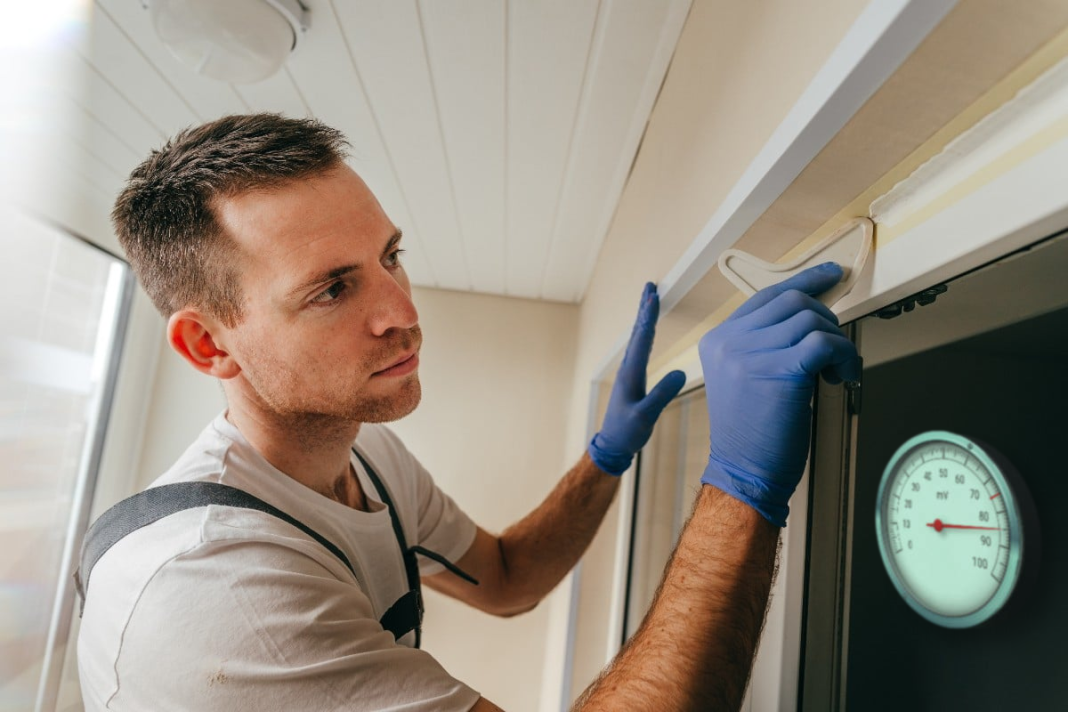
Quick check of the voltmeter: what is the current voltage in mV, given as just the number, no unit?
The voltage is 85
